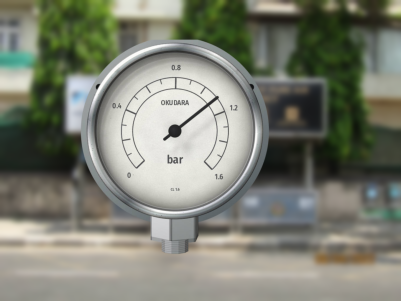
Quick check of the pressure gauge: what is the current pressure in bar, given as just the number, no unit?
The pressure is 1.1
